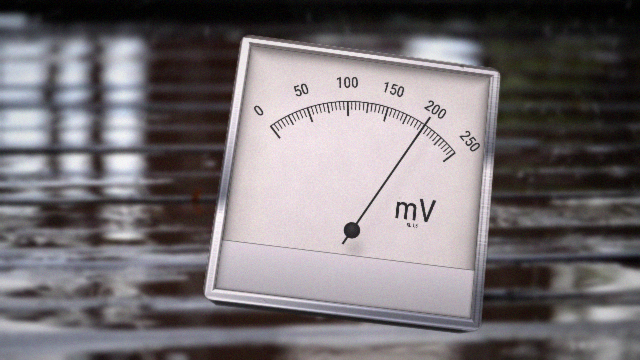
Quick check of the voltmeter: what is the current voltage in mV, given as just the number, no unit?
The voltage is 200
